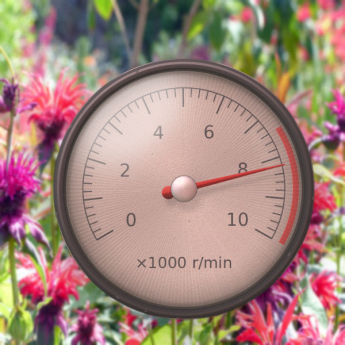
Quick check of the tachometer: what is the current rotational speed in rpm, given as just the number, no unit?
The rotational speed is 8200
